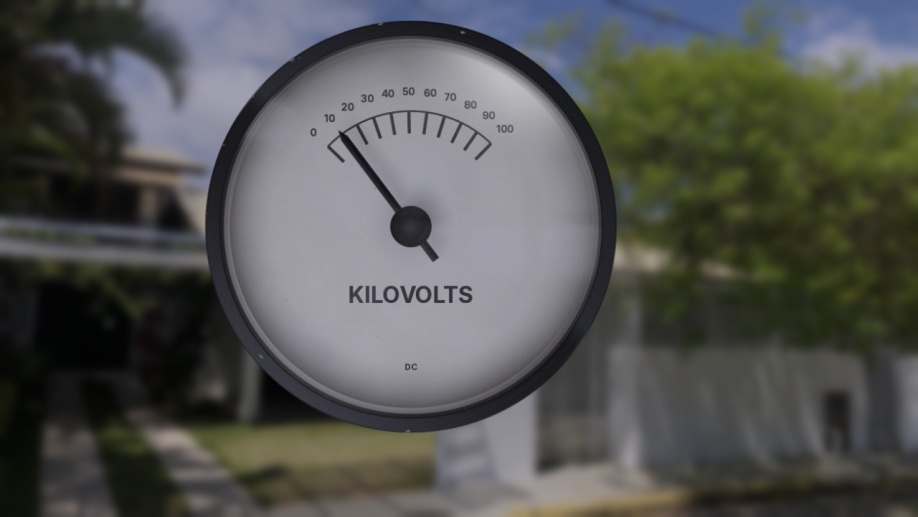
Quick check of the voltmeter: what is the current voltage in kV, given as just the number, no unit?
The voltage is 10
